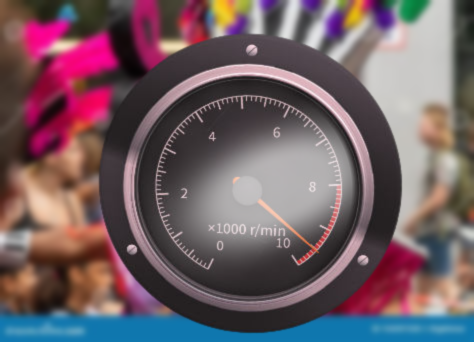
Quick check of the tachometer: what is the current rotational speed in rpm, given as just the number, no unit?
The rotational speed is 9500
